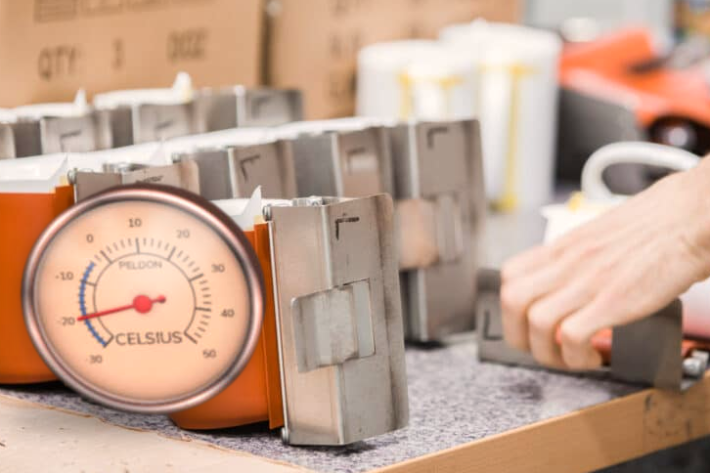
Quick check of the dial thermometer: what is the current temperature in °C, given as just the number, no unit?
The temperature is -20
